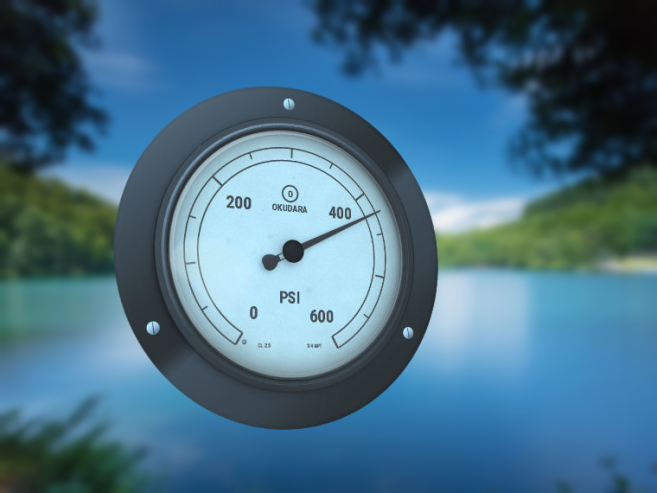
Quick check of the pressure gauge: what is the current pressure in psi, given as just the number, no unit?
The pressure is 425
